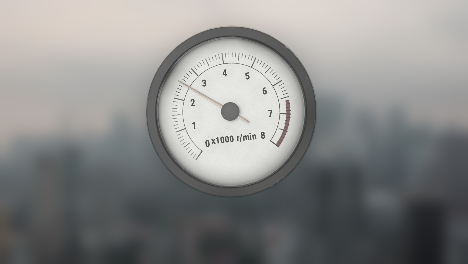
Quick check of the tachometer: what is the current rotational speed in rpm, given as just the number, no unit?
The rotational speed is 2500
